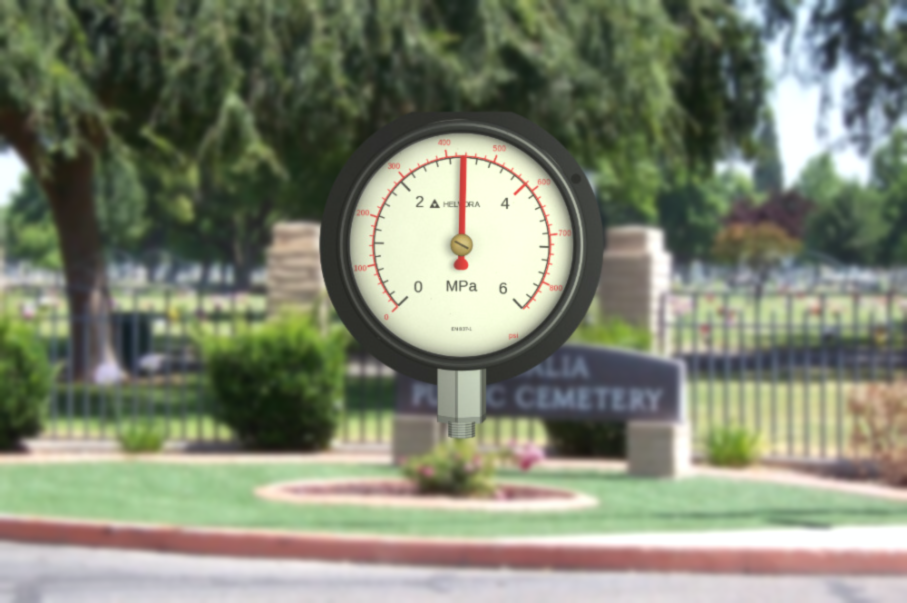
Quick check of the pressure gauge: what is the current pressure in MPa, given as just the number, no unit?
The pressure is 3
